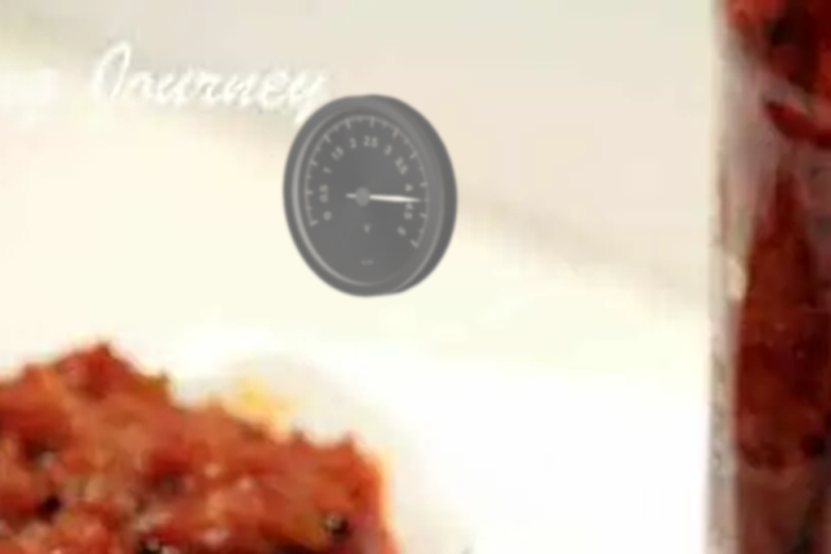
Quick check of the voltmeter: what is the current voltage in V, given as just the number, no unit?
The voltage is 4.25
